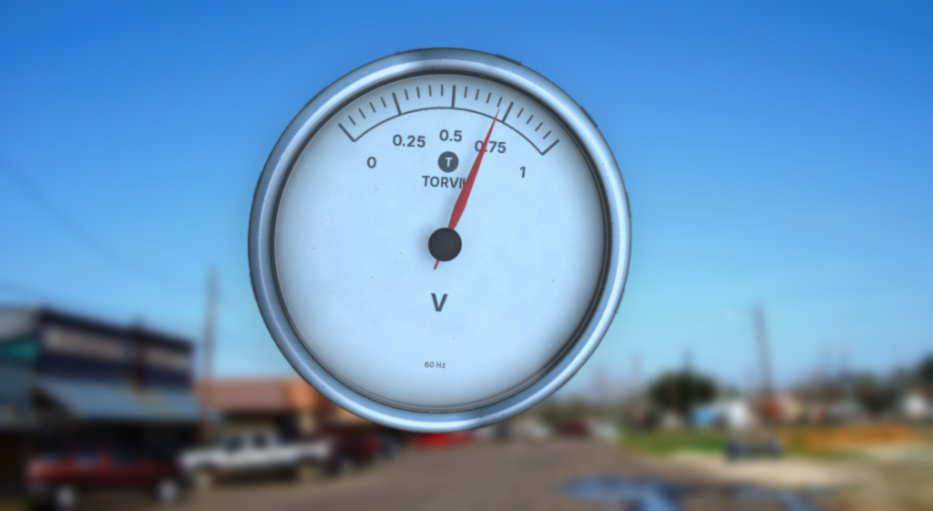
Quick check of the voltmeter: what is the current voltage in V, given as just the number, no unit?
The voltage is 0.7
